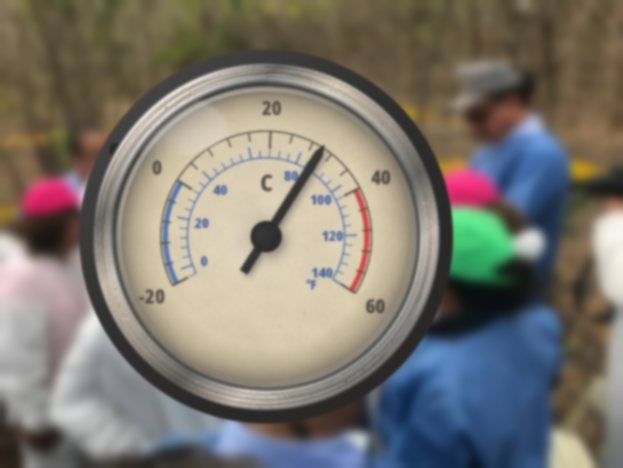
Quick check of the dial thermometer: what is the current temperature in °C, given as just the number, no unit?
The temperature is 30
